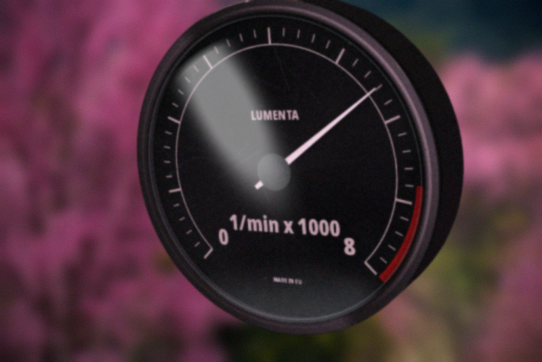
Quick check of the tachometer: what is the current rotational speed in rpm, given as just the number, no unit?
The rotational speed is 5600
